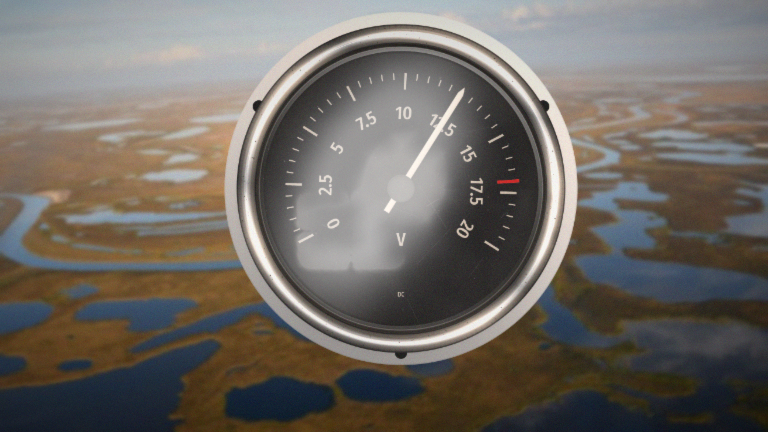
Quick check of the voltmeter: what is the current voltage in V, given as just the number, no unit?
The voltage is 12.5
